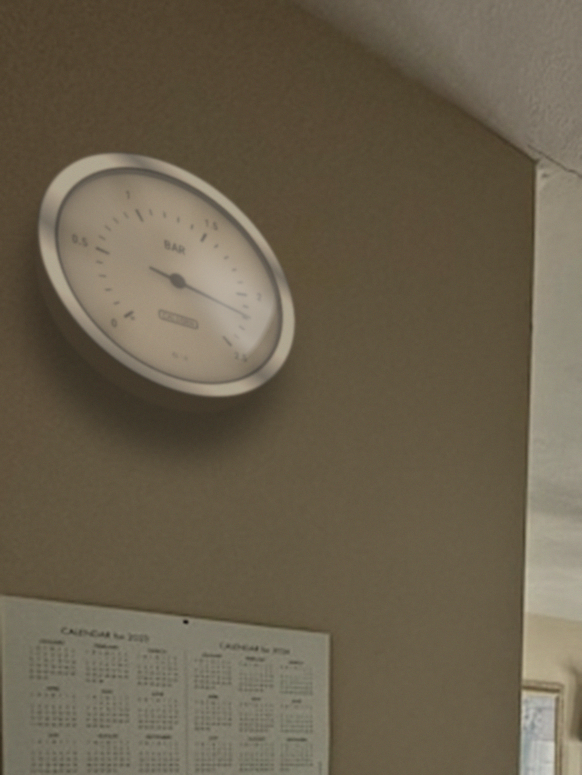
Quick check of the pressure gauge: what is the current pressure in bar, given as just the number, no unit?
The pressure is 2.2
